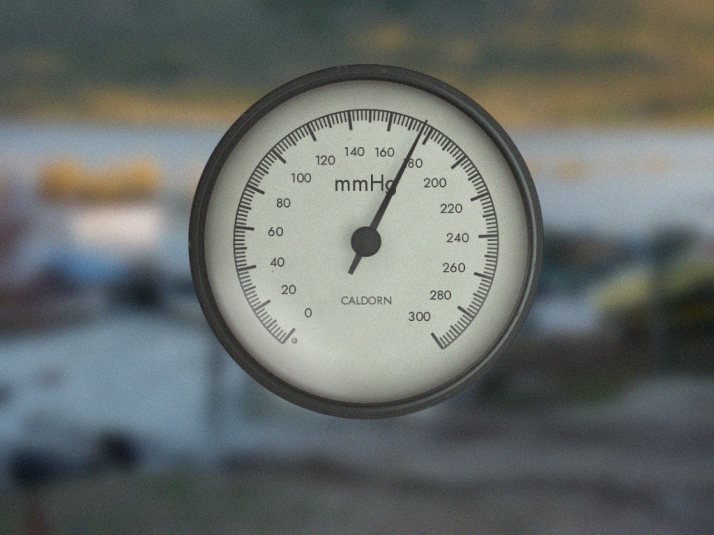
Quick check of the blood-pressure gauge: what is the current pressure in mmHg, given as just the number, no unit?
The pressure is 176
